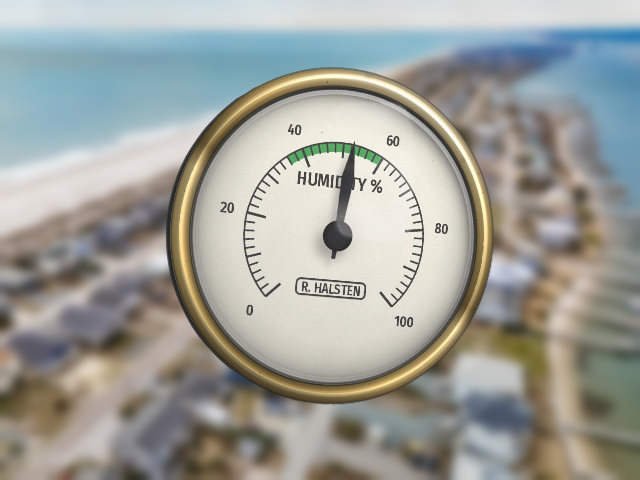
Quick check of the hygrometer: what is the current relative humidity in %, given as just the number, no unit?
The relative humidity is 52
